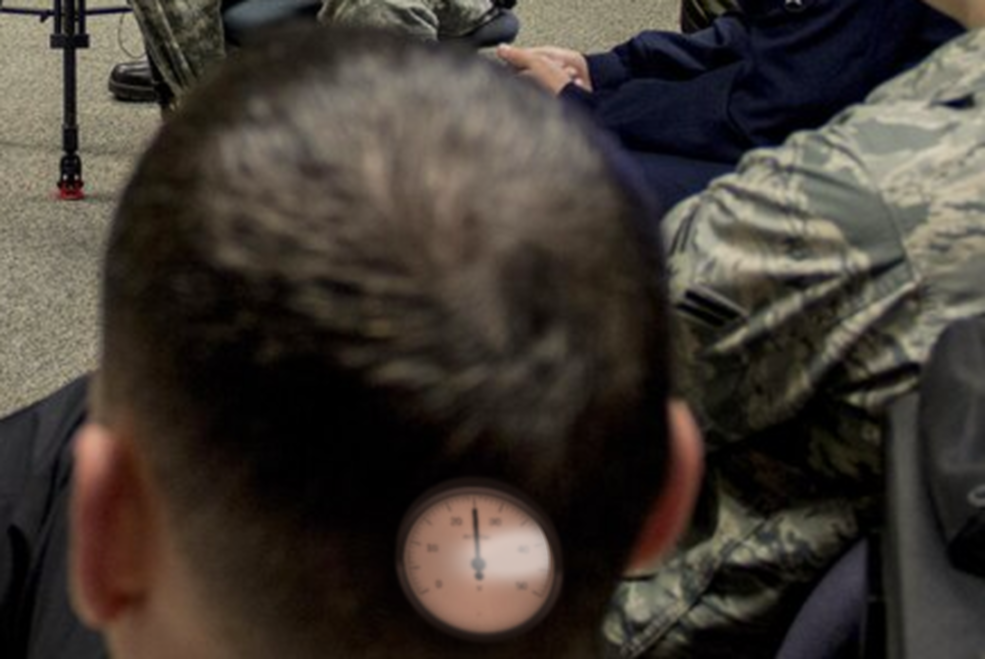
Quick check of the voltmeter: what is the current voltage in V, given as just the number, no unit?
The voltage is 25
